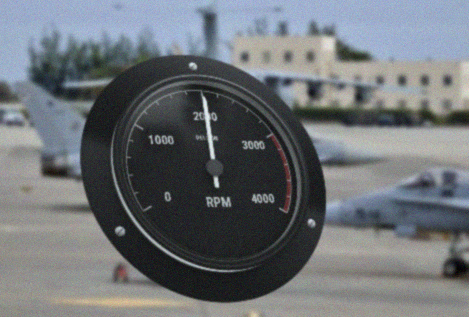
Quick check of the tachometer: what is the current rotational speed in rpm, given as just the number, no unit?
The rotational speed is 2000
